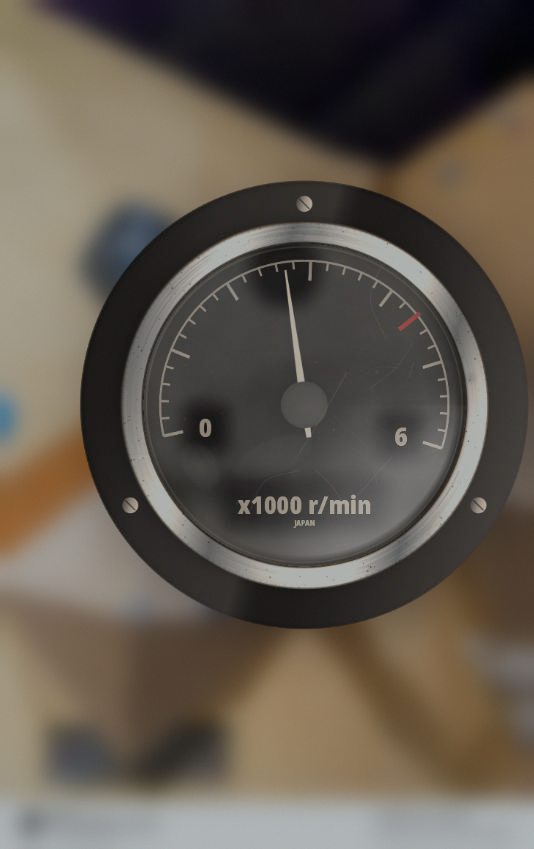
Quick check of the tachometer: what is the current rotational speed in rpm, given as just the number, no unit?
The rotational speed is 2700
